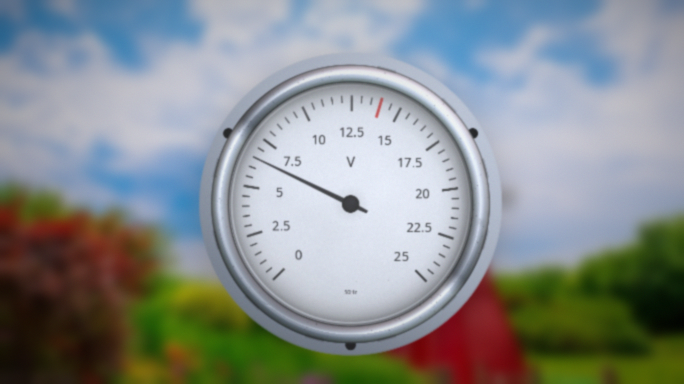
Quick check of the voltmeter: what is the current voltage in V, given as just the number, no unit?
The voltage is 6.5
